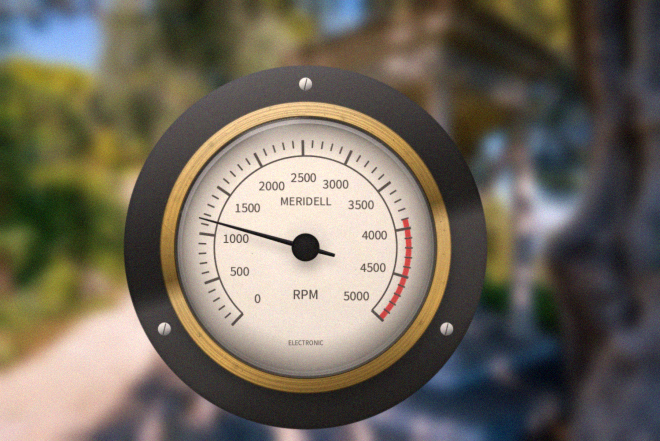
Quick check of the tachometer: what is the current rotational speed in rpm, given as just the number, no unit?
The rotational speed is 1150
